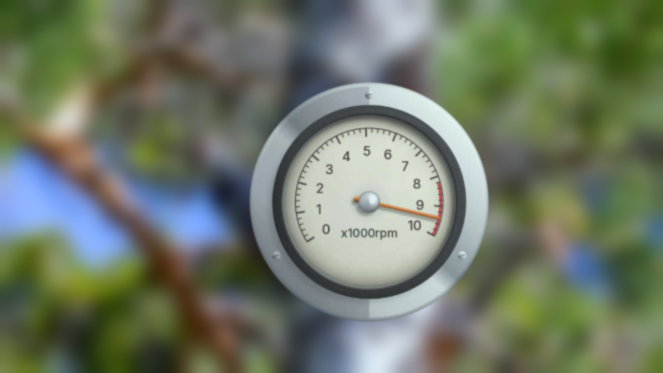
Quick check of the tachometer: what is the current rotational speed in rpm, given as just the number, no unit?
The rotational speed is 9400
